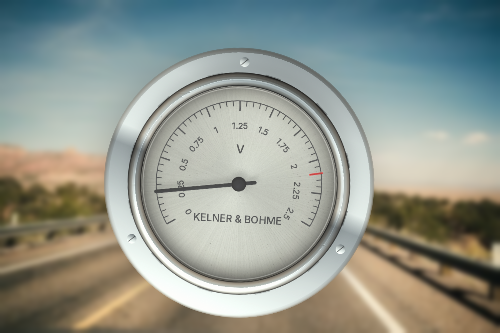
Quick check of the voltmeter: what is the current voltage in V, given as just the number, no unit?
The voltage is 0.25
